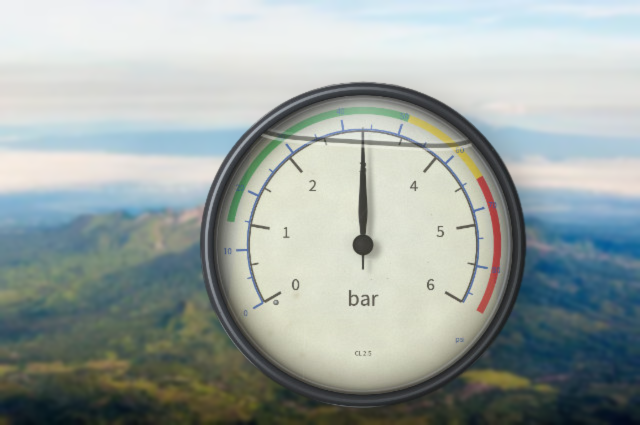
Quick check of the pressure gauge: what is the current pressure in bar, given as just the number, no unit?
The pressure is 3
